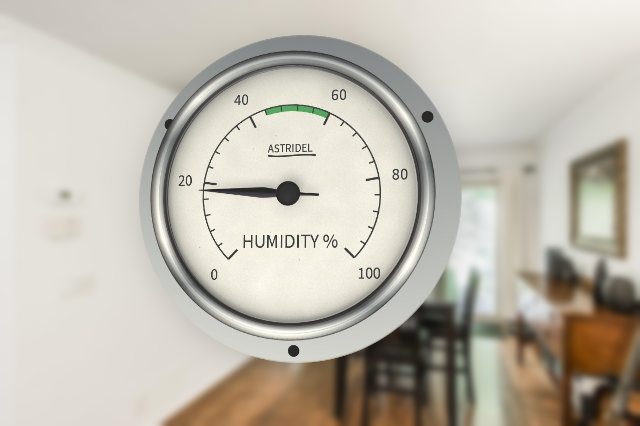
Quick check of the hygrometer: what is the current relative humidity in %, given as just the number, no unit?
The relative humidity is 18
